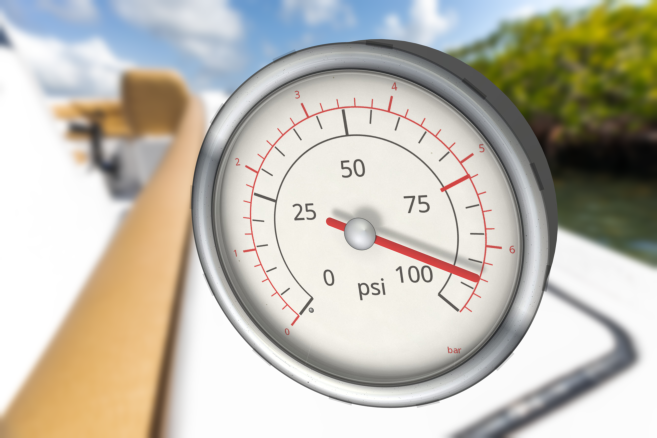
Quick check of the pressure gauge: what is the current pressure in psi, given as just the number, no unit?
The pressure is 92.5
